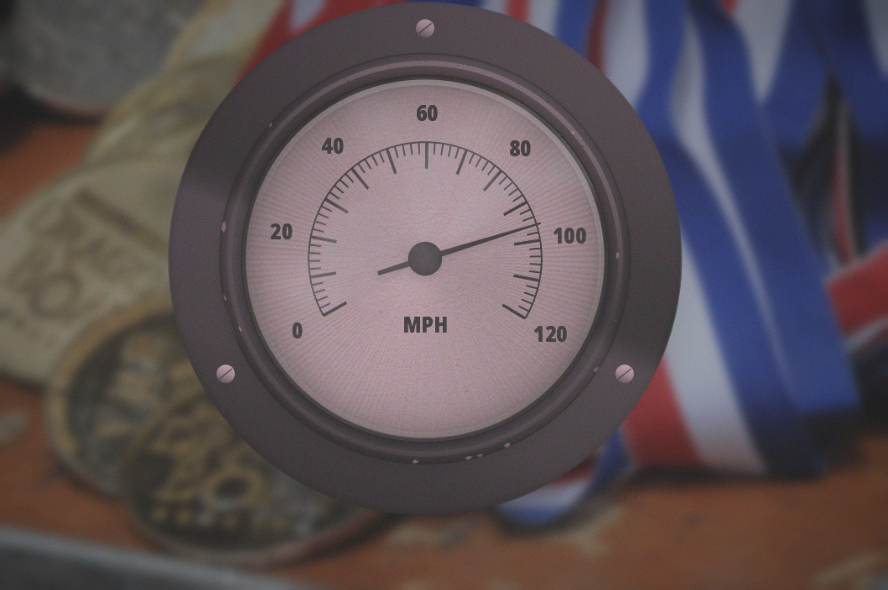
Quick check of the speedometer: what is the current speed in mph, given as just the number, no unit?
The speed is 96
